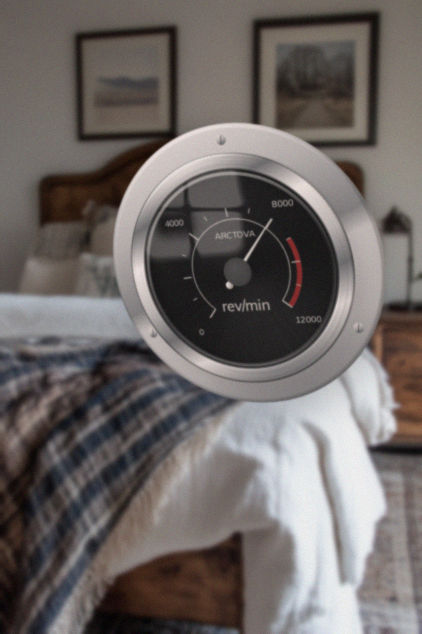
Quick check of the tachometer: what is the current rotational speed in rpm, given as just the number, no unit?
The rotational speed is 8000
